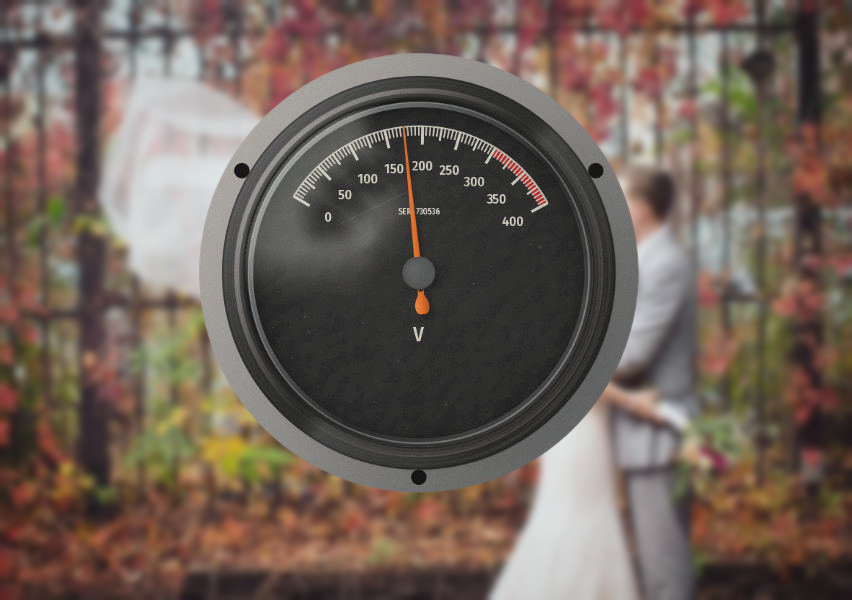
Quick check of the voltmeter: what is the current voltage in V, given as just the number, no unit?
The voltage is 175
